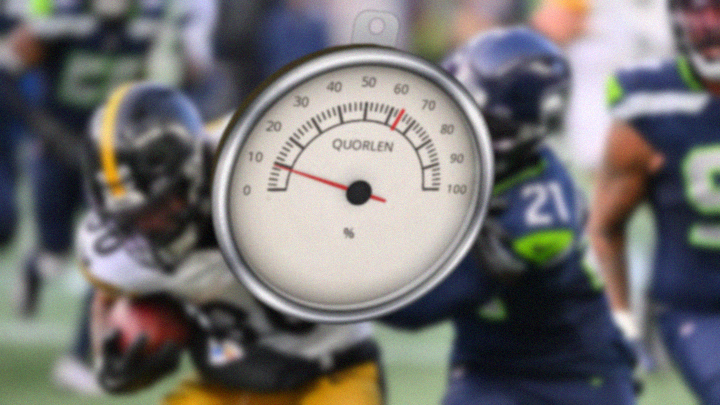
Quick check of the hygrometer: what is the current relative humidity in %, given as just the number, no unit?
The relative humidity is 10
